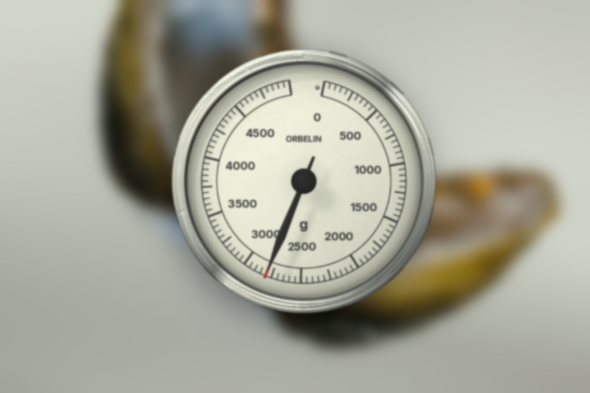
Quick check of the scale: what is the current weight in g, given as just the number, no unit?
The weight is 2800
